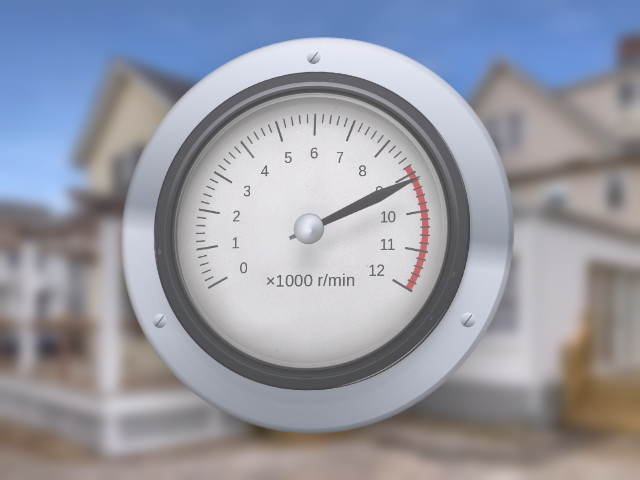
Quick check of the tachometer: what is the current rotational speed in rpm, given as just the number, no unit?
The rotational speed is 9200
